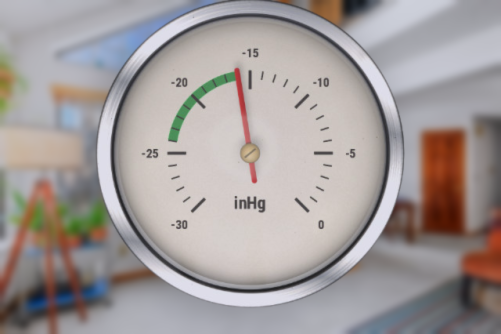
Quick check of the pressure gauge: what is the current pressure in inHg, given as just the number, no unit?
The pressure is -16
